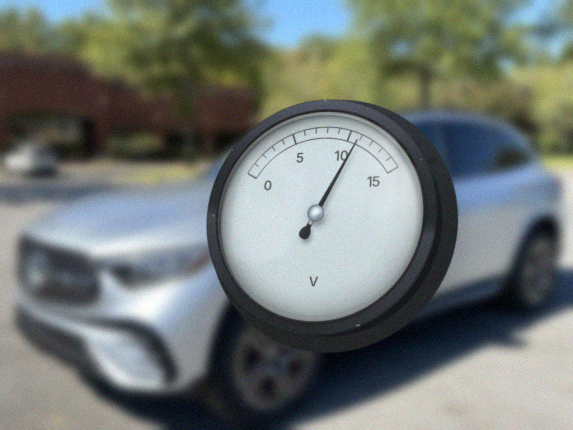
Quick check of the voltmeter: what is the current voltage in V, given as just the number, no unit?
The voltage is 11
